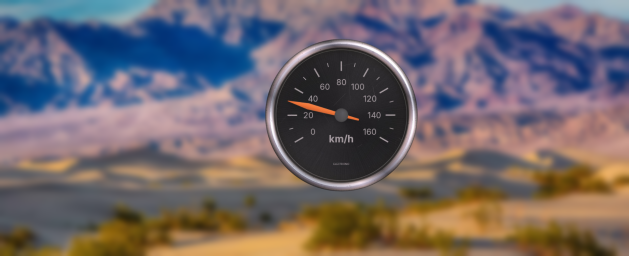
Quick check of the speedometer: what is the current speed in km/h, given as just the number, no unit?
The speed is 30
